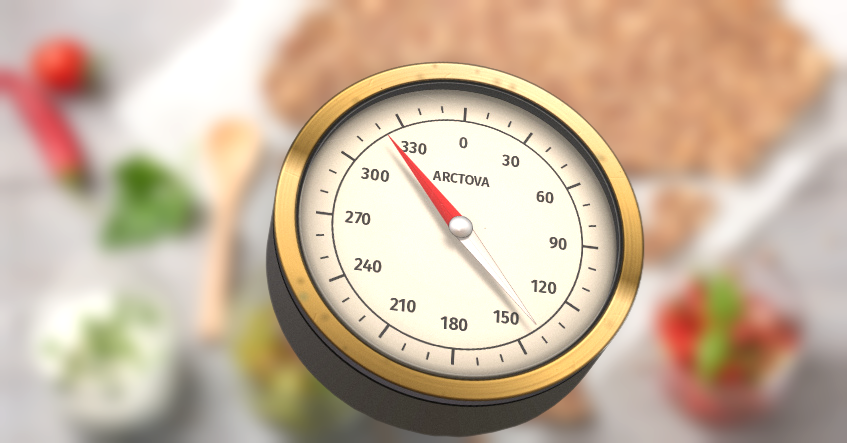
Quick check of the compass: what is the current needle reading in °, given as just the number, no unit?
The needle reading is 320
